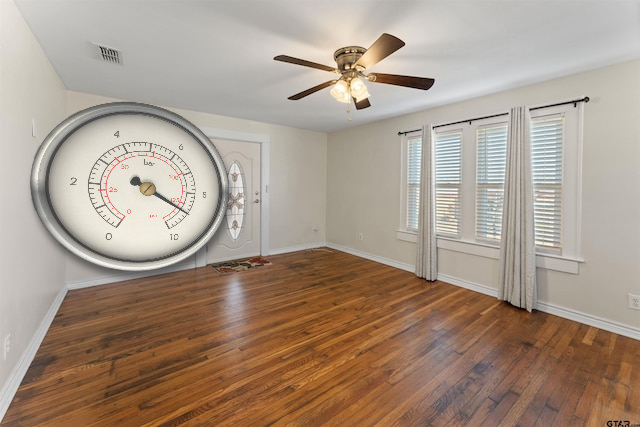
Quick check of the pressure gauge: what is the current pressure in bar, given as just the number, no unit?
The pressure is 9
